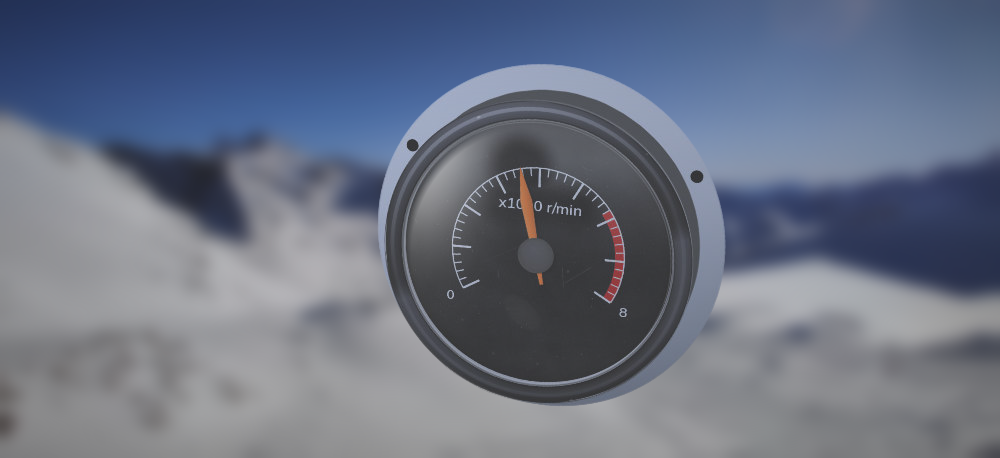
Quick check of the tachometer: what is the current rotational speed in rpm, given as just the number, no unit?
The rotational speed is 3600
